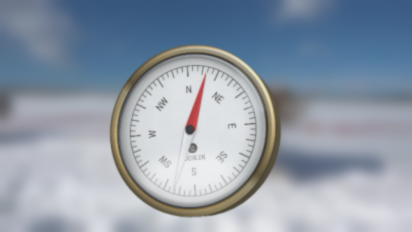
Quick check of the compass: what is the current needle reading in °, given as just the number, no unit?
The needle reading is 20
